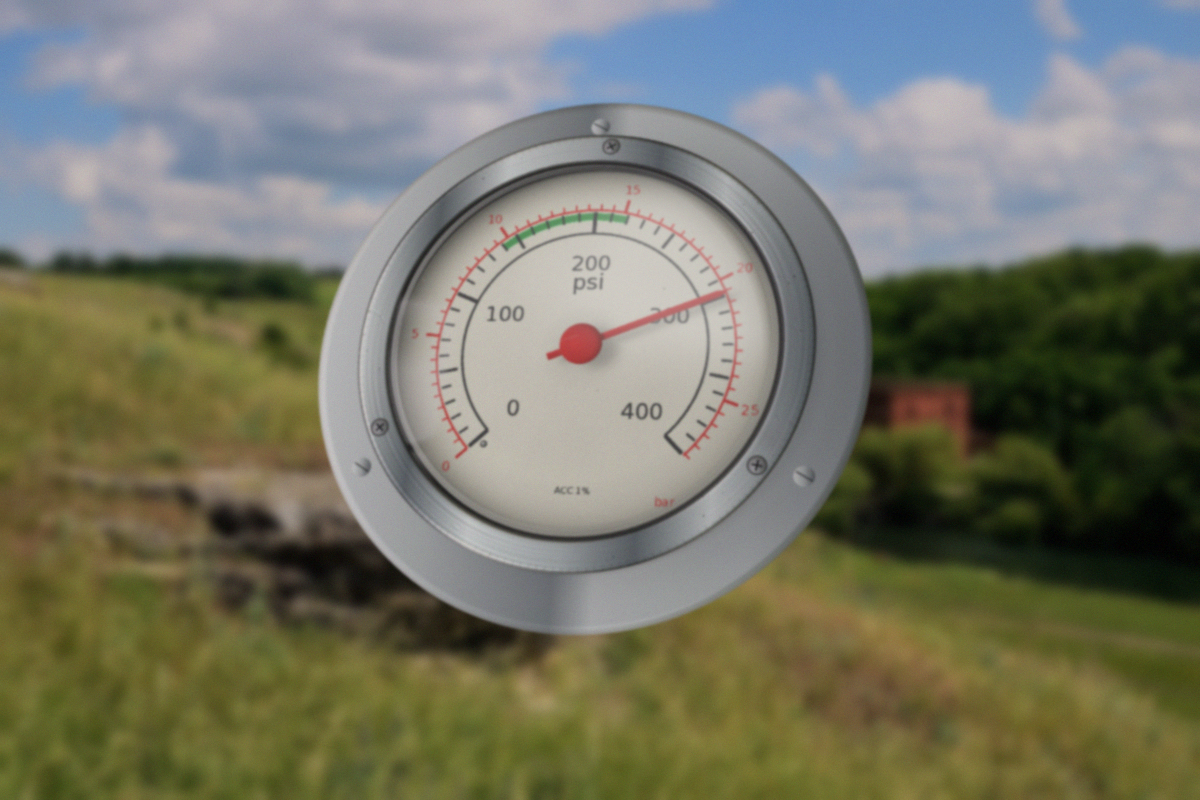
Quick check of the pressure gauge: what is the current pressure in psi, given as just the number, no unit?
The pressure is 300
